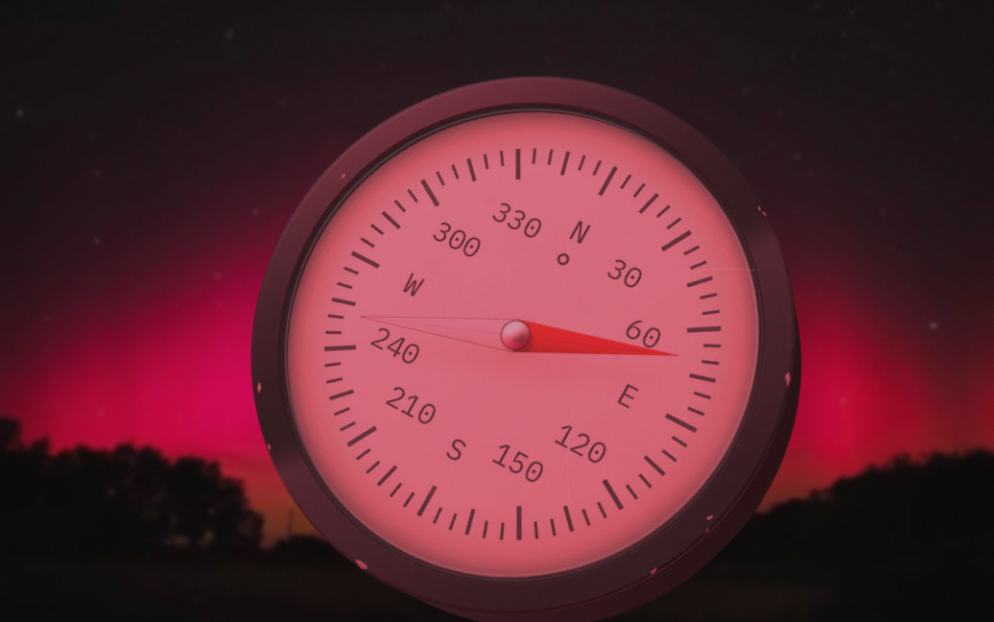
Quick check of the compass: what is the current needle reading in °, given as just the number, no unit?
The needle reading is 70
